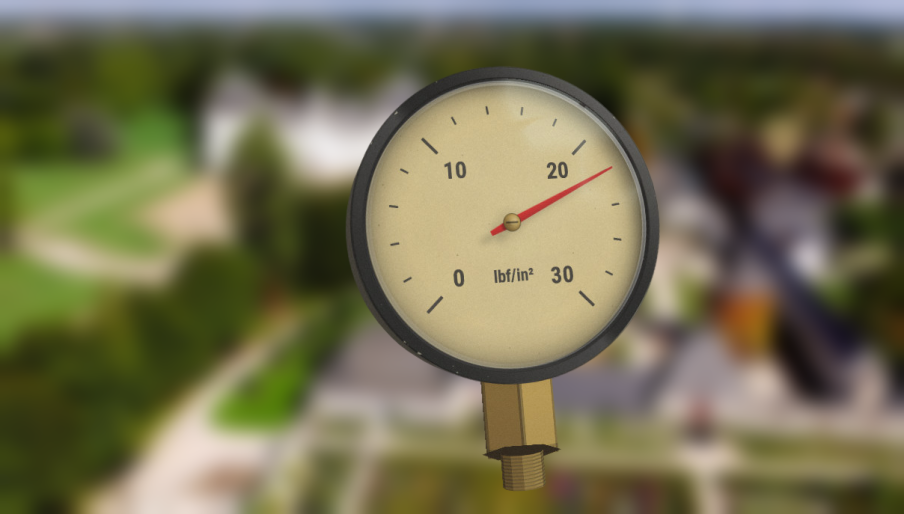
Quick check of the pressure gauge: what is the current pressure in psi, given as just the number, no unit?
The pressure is 22
